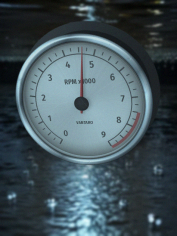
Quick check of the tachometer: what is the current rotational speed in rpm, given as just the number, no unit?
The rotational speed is 4625
